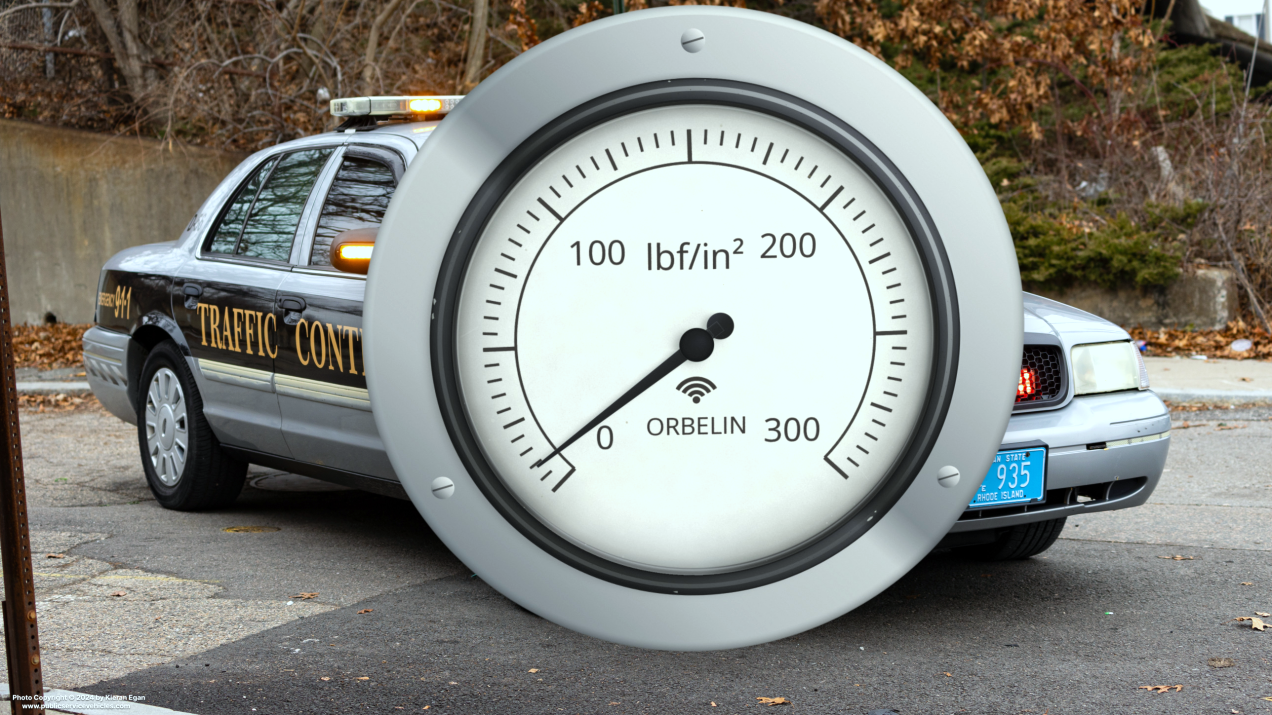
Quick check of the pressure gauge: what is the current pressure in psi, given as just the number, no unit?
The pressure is 10
